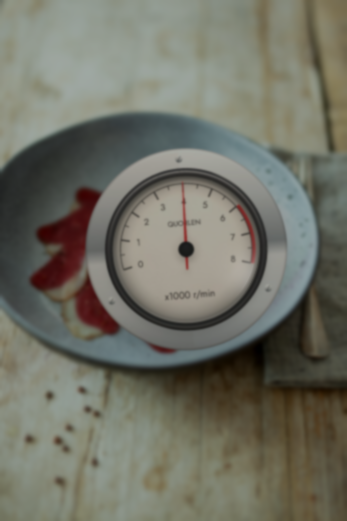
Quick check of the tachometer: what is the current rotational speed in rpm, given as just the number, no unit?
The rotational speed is 4000
